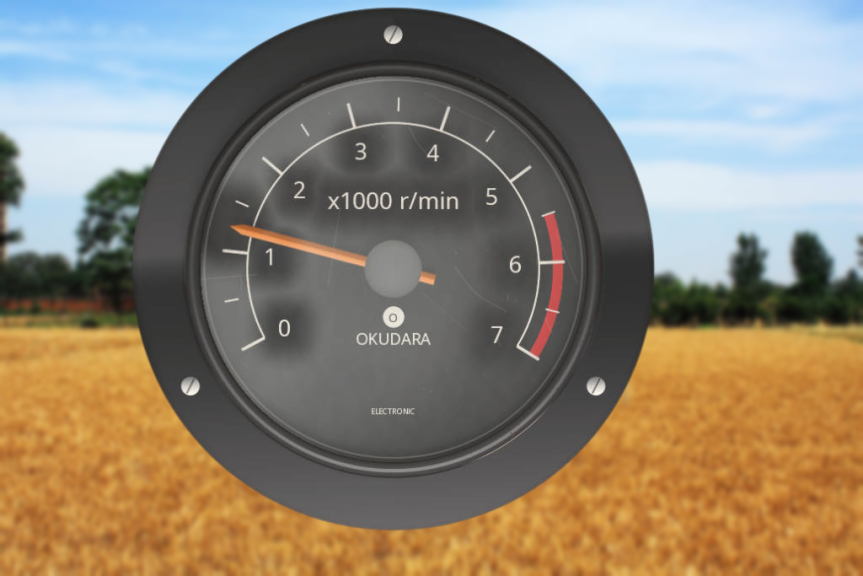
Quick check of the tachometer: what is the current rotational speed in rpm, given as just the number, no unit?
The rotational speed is 1250
